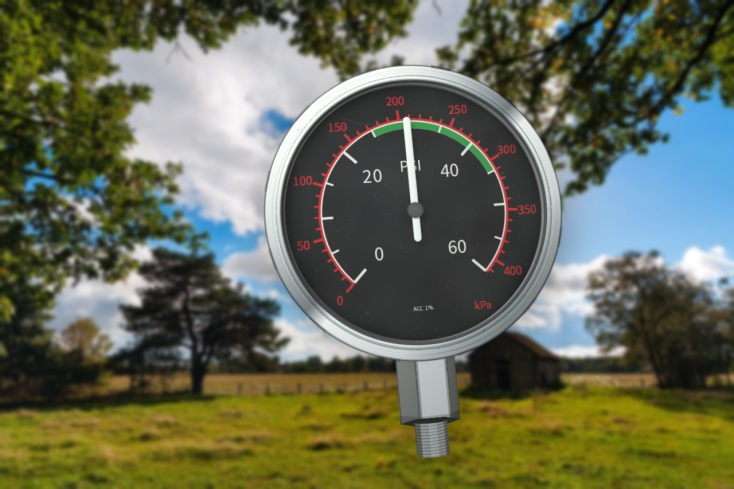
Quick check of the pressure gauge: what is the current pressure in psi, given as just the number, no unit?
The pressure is 30
